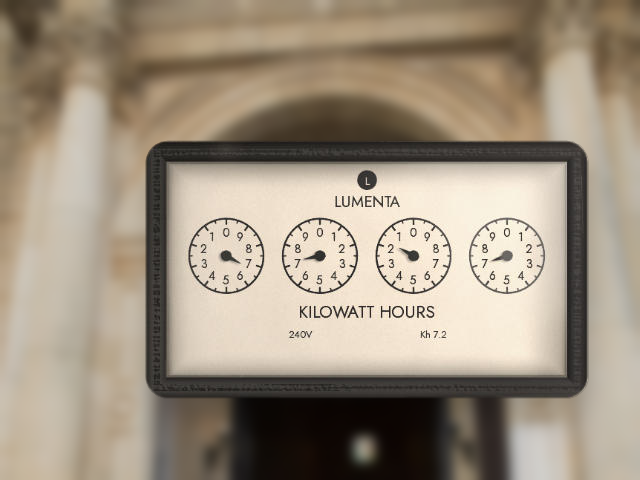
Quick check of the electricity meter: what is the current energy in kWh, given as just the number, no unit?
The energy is 6717
